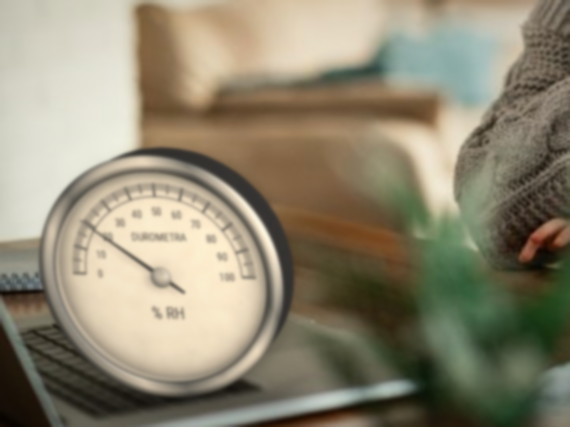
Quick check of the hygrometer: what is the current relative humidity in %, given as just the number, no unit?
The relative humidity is 20
